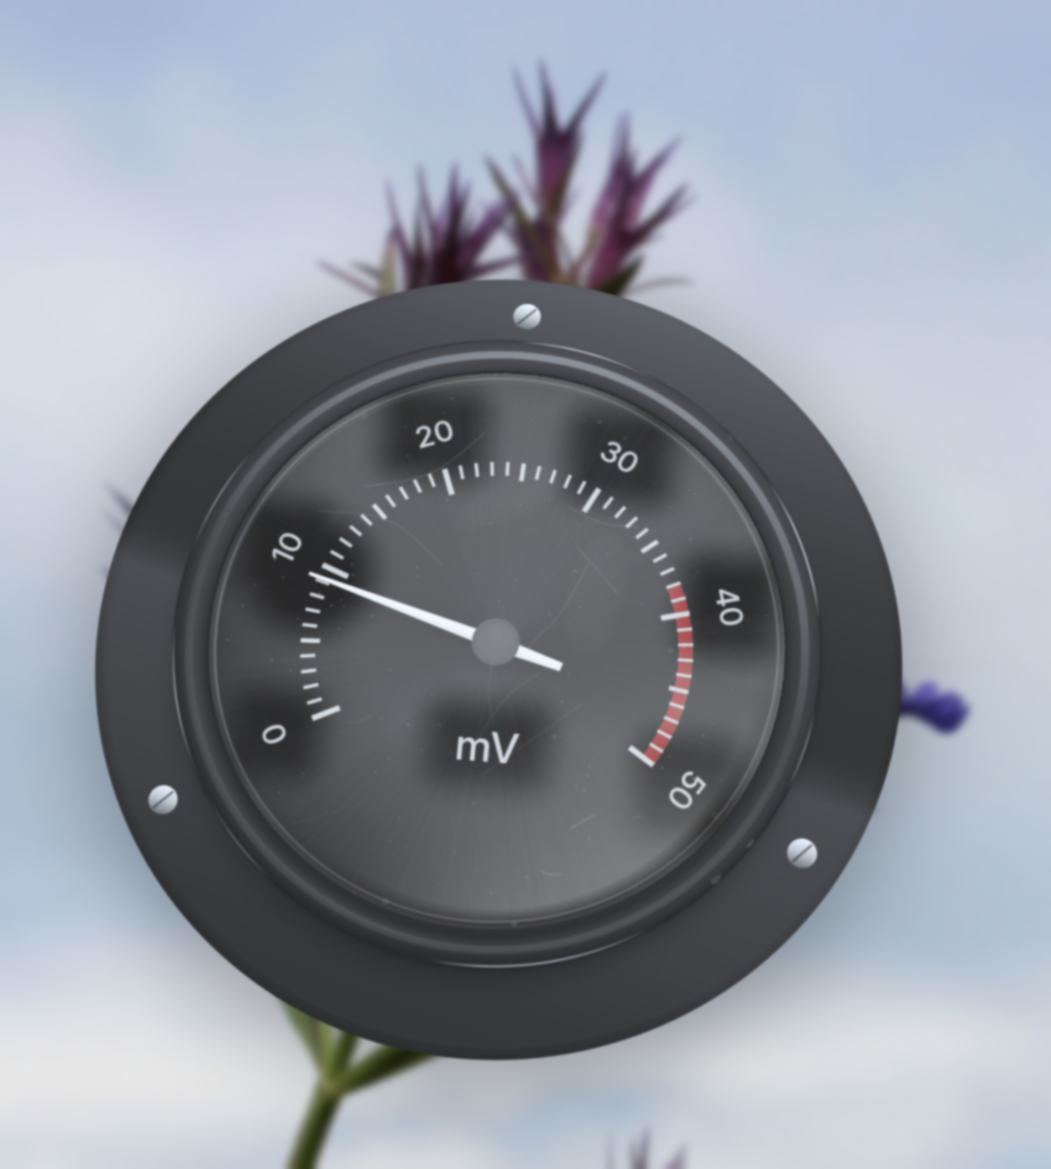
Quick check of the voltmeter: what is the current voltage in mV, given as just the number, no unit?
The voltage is 9
